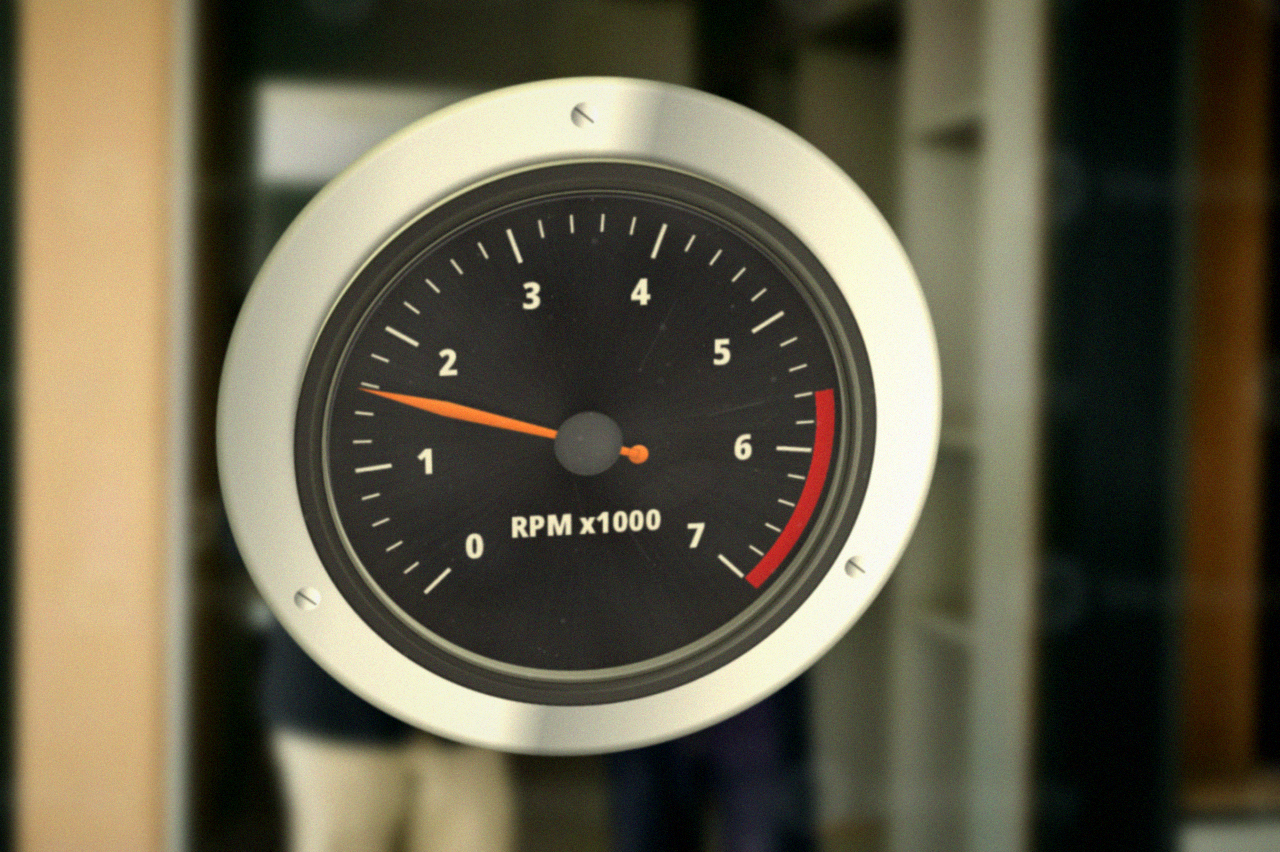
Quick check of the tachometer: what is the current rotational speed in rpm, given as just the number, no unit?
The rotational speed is 1600
